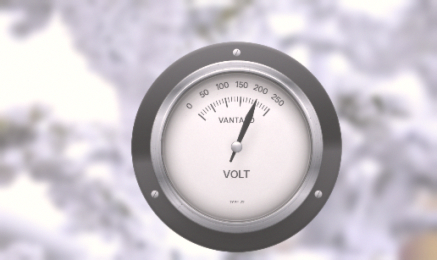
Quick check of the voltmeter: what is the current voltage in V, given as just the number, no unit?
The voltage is 200
